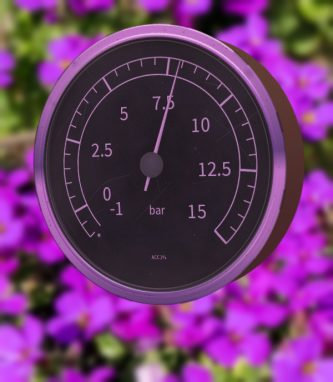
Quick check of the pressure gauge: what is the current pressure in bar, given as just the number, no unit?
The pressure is 8
